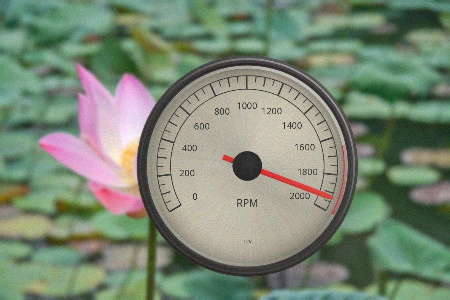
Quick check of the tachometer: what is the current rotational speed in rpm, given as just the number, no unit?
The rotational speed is 1925
